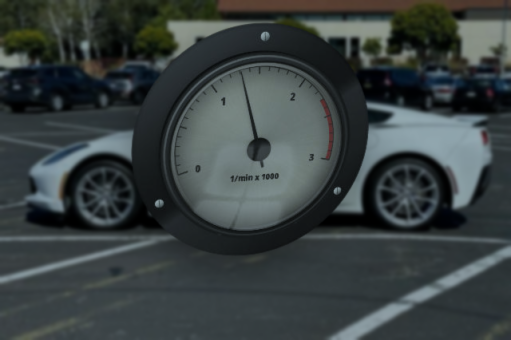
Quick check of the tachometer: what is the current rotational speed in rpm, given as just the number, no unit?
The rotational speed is 1300
